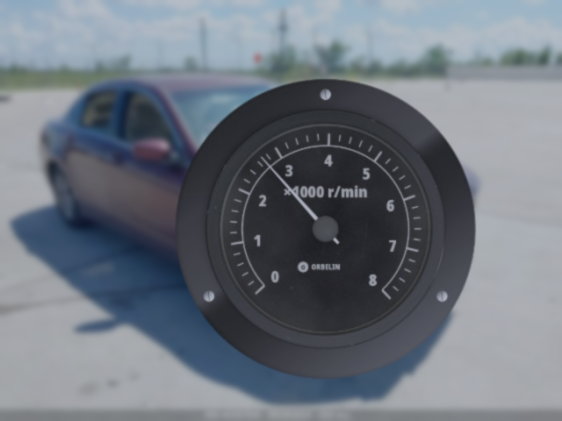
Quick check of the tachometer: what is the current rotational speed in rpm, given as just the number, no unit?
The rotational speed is 2700
